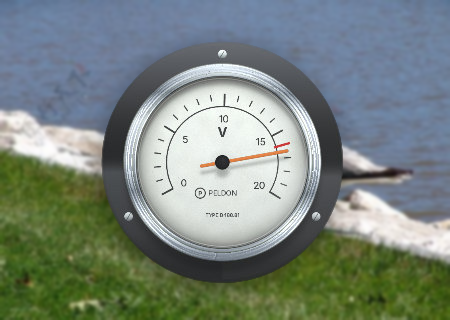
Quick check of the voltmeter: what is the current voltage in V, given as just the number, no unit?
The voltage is 16.5
